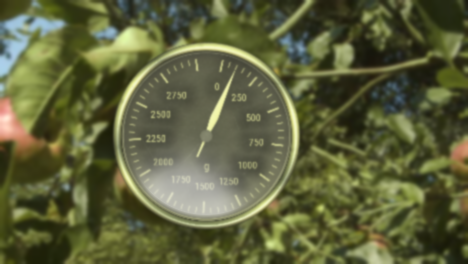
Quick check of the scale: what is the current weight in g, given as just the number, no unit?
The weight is 100
